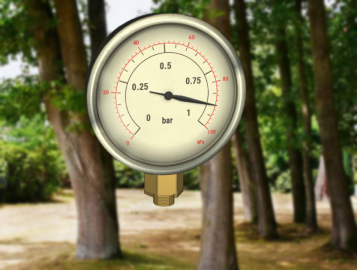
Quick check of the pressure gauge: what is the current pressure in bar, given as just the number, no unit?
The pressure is 0.9
